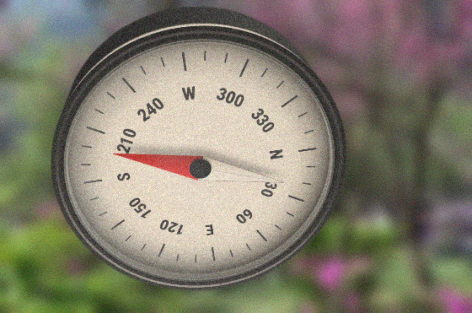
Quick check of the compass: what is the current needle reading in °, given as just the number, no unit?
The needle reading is 200
